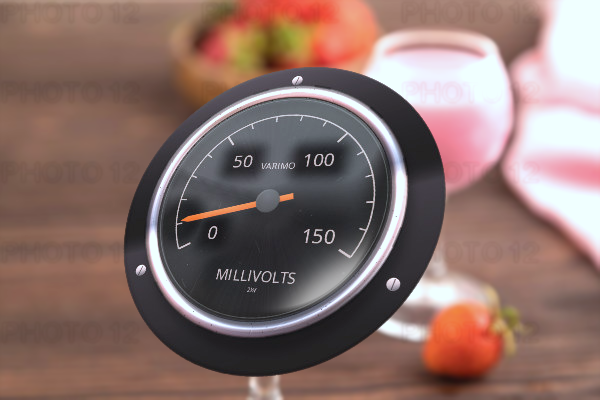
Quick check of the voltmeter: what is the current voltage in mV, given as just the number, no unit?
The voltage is 10
